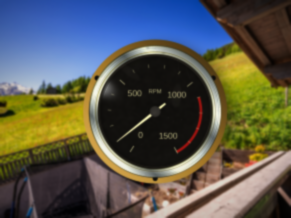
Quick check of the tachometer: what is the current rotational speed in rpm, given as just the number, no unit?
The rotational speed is 100
